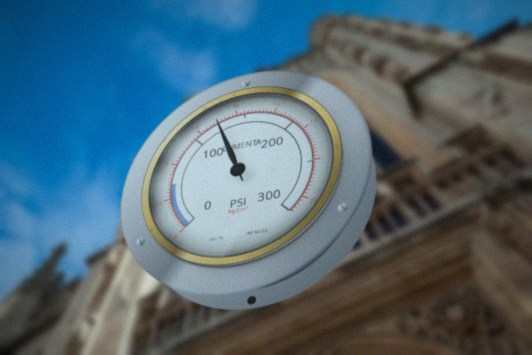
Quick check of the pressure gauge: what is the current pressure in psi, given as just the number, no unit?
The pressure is 125
